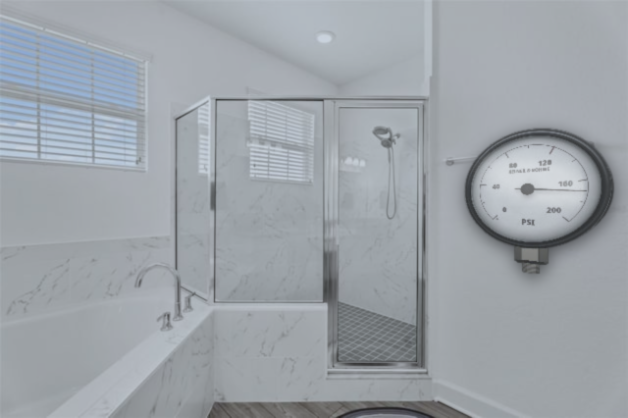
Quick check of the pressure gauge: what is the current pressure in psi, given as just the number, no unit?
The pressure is 170
